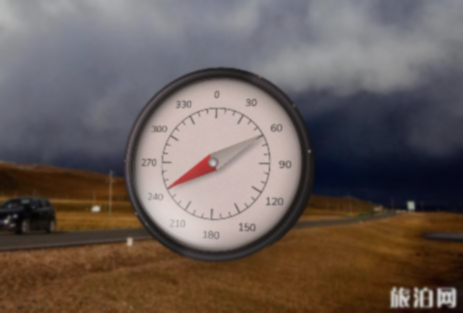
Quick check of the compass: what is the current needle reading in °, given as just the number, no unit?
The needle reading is 240
